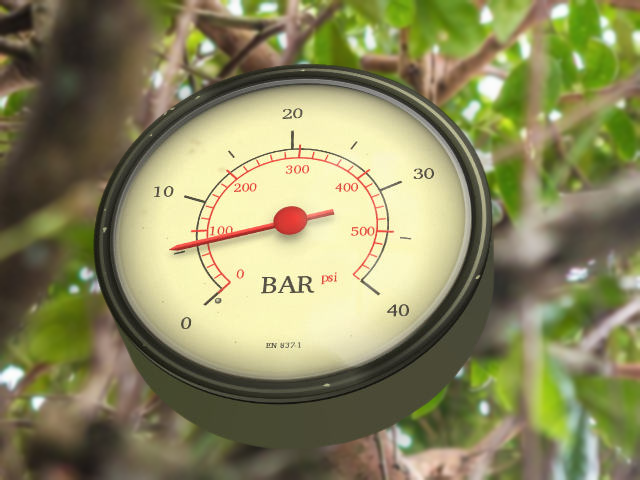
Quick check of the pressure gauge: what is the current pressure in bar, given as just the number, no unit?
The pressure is 5
